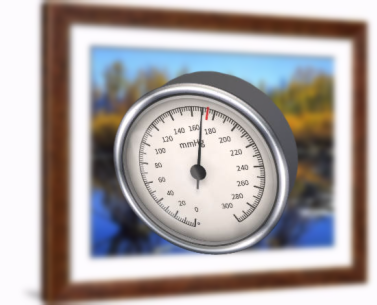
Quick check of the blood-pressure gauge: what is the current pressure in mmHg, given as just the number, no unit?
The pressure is 170
